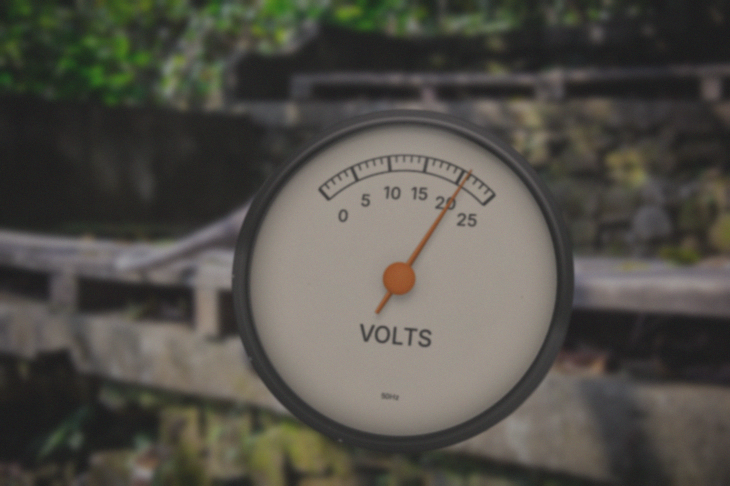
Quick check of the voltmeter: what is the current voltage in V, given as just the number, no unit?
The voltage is 21
